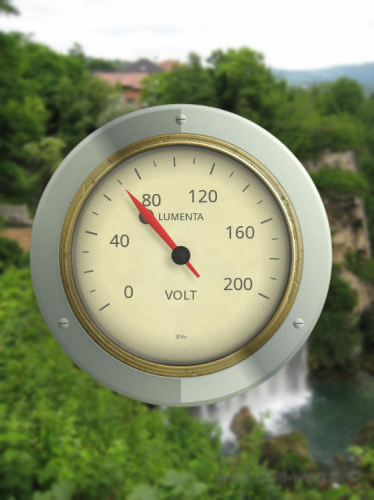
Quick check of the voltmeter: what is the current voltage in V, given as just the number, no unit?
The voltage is 70
